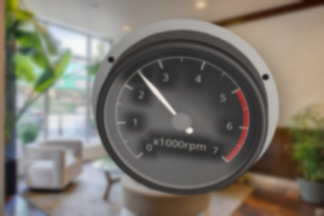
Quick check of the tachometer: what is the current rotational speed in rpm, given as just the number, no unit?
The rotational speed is 2500
